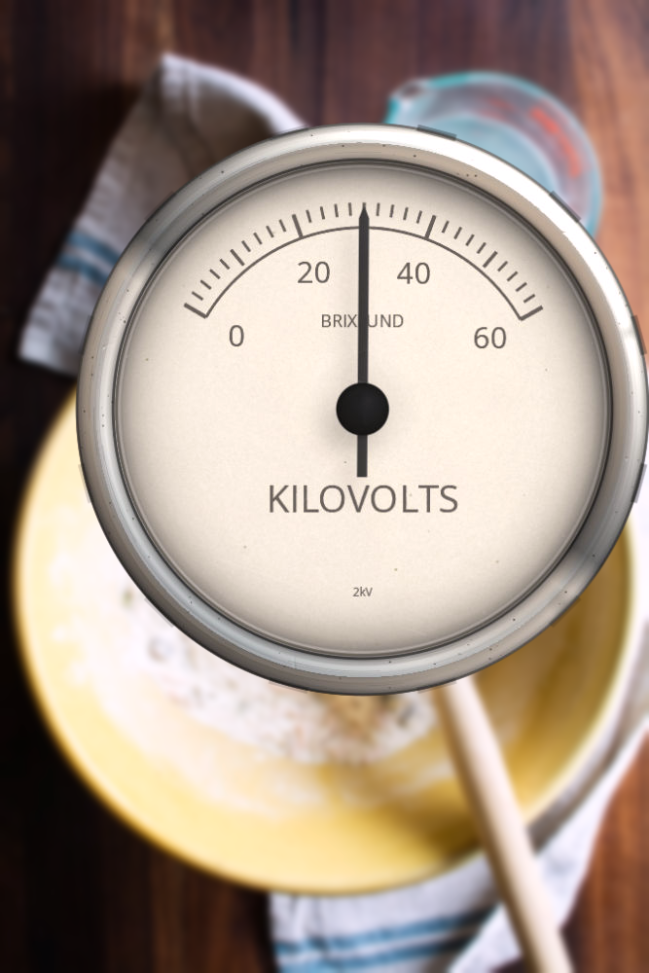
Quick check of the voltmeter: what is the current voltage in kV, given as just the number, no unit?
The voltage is 30
